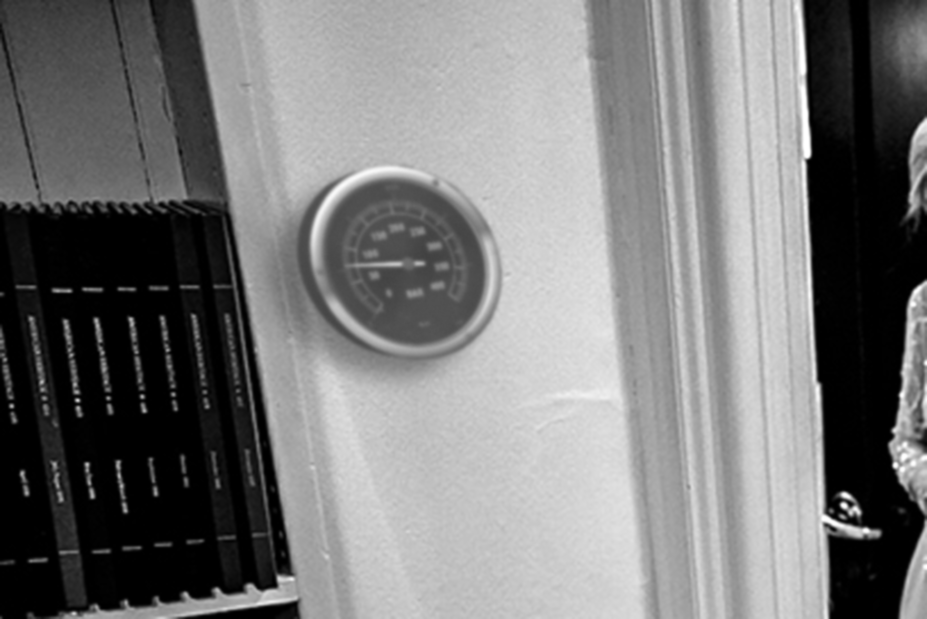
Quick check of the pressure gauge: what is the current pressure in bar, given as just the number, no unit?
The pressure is 75
